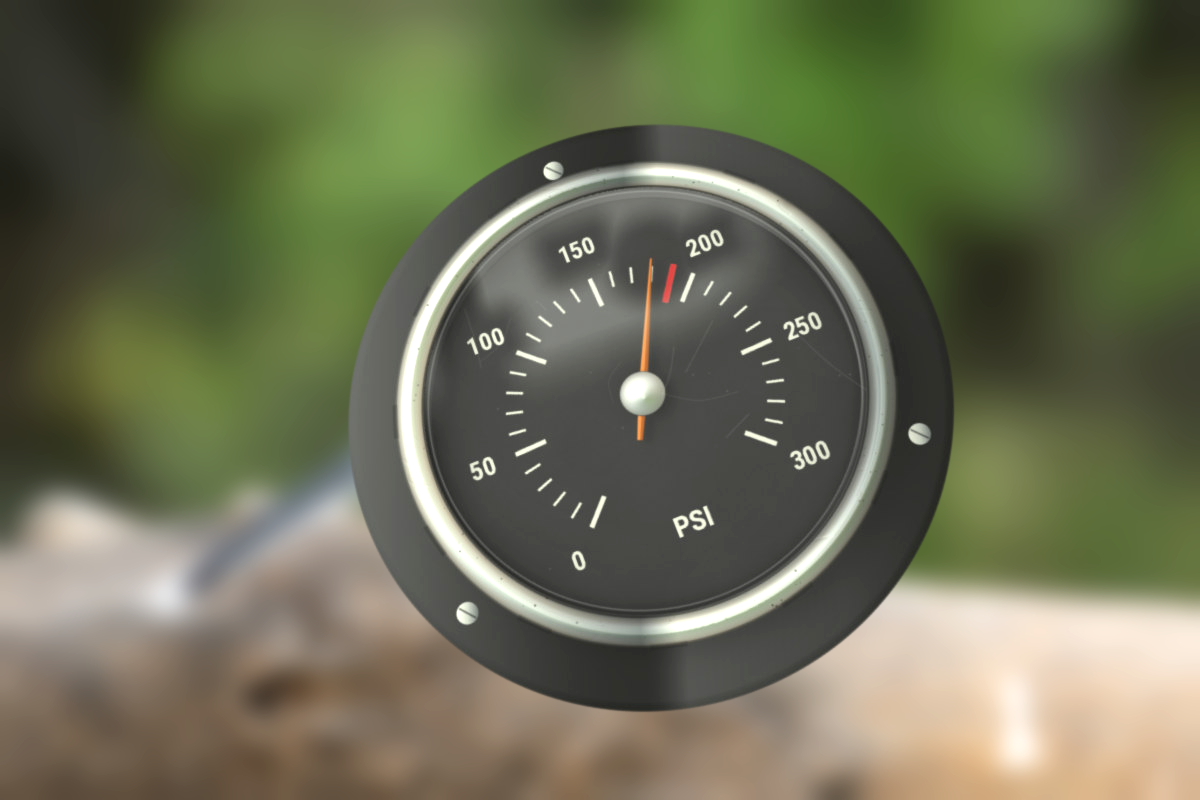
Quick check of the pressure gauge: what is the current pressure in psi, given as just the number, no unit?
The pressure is 180
